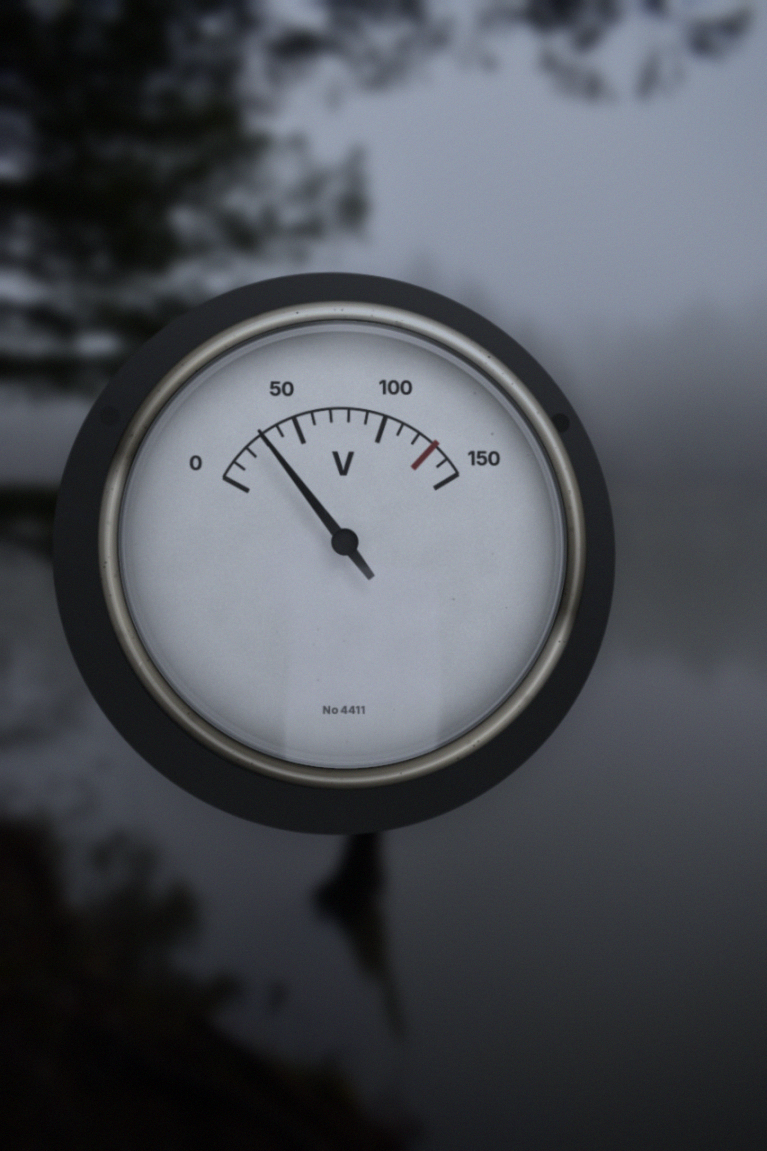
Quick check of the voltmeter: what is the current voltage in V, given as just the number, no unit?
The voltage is 30
